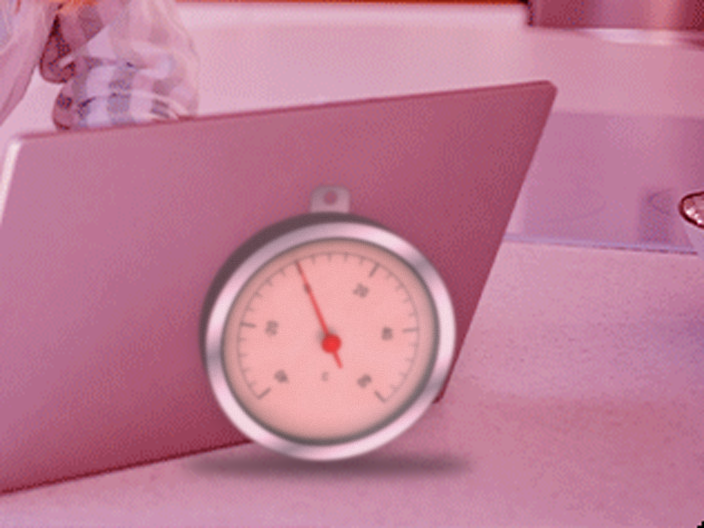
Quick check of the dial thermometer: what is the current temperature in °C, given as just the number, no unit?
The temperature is 0
